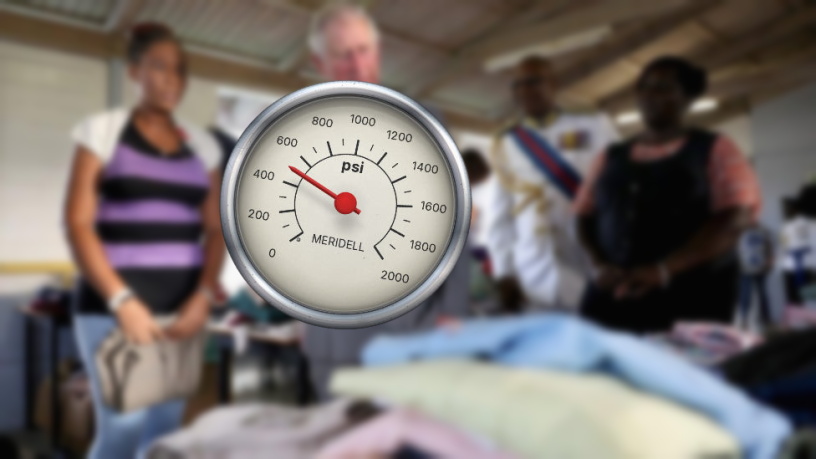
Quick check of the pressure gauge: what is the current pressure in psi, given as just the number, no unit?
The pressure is 500
